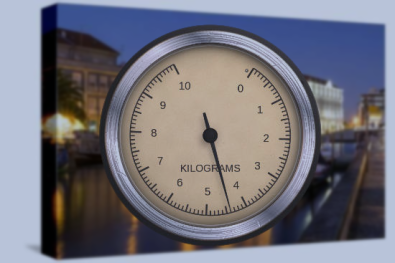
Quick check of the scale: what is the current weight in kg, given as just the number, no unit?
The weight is 4.4
